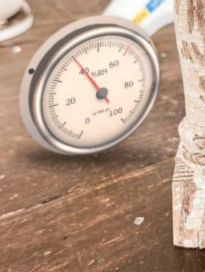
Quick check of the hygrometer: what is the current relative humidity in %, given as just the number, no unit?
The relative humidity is 40
